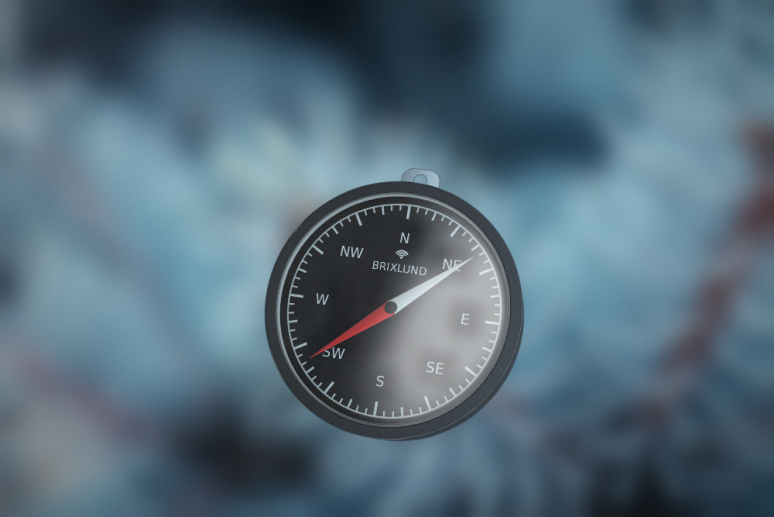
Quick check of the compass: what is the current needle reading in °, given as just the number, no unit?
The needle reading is 230
